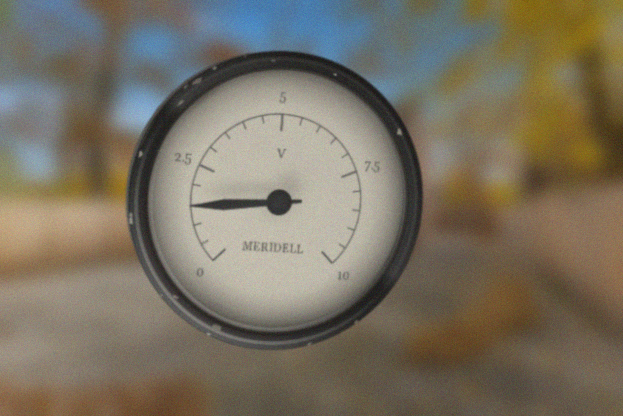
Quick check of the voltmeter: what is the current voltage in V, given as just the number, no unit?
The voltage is 1.5
